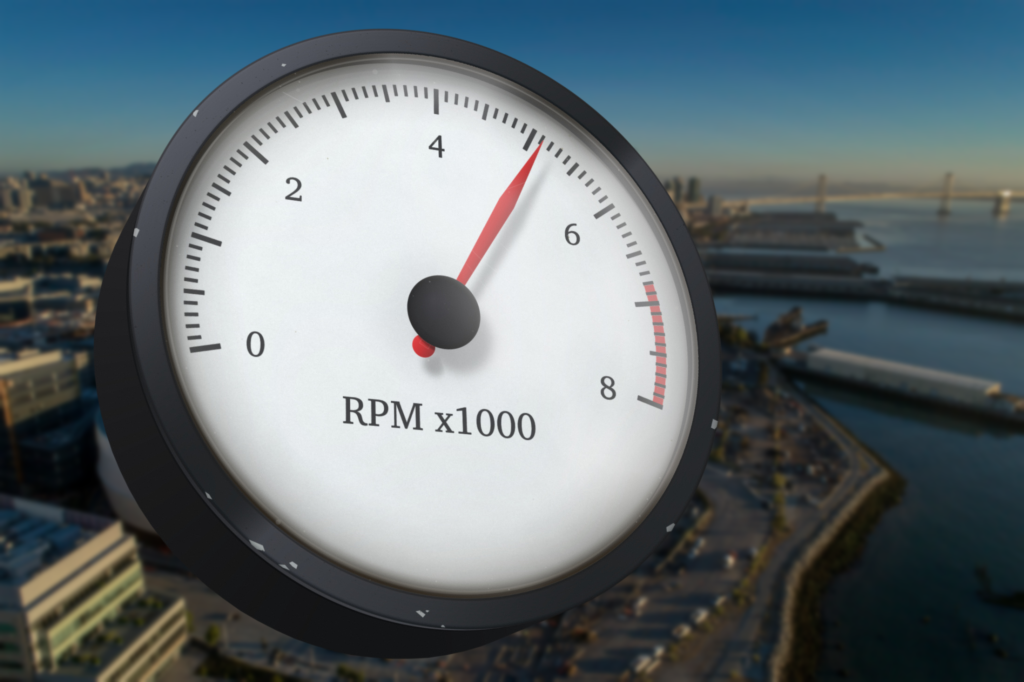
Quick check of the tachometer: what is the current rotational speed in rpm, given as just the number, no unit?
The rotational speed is 5100
